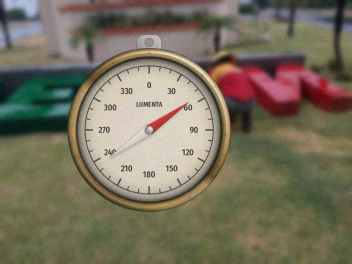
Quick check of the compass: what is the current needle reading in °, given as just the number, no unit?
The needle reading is 55
